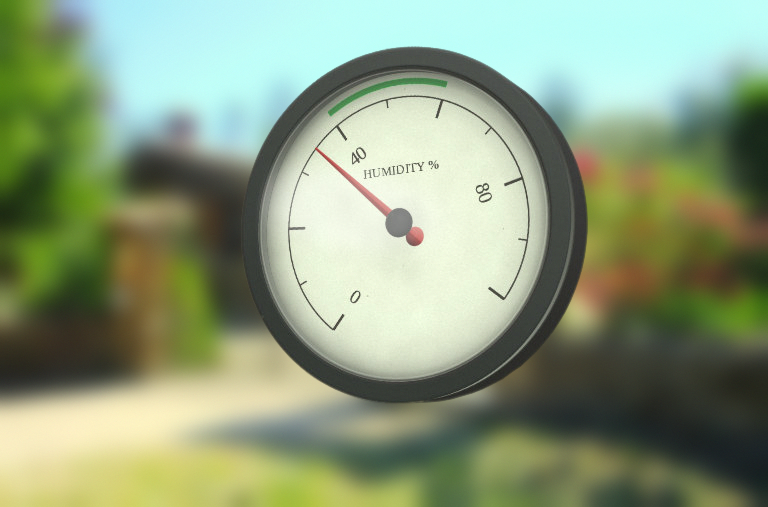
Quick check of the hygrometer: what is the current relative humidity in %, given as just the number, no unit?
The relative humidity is 35
